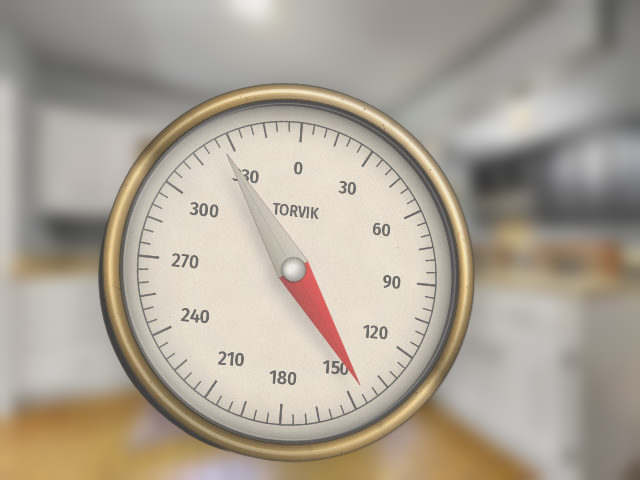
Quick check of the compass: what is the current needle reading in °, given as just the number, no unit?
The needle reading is 145
